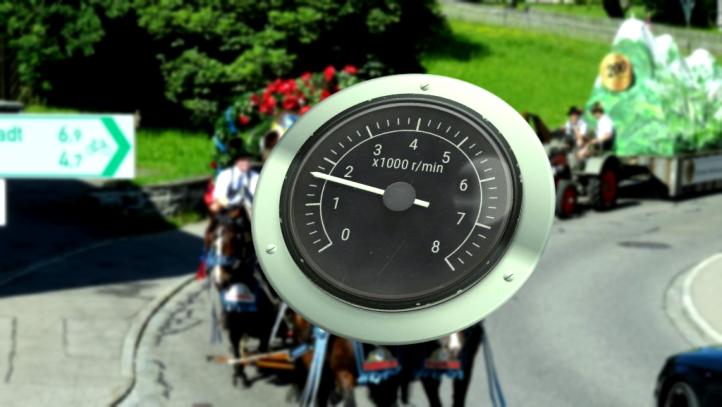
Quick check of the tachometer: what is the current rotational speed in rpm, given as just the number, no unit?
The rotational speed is 1600
